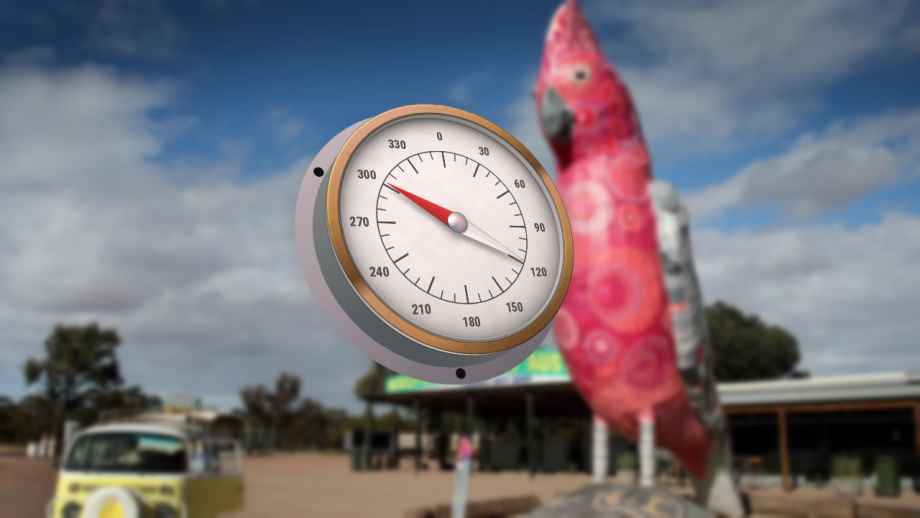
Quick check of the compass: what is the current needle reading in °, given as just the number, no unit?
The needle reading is 300
